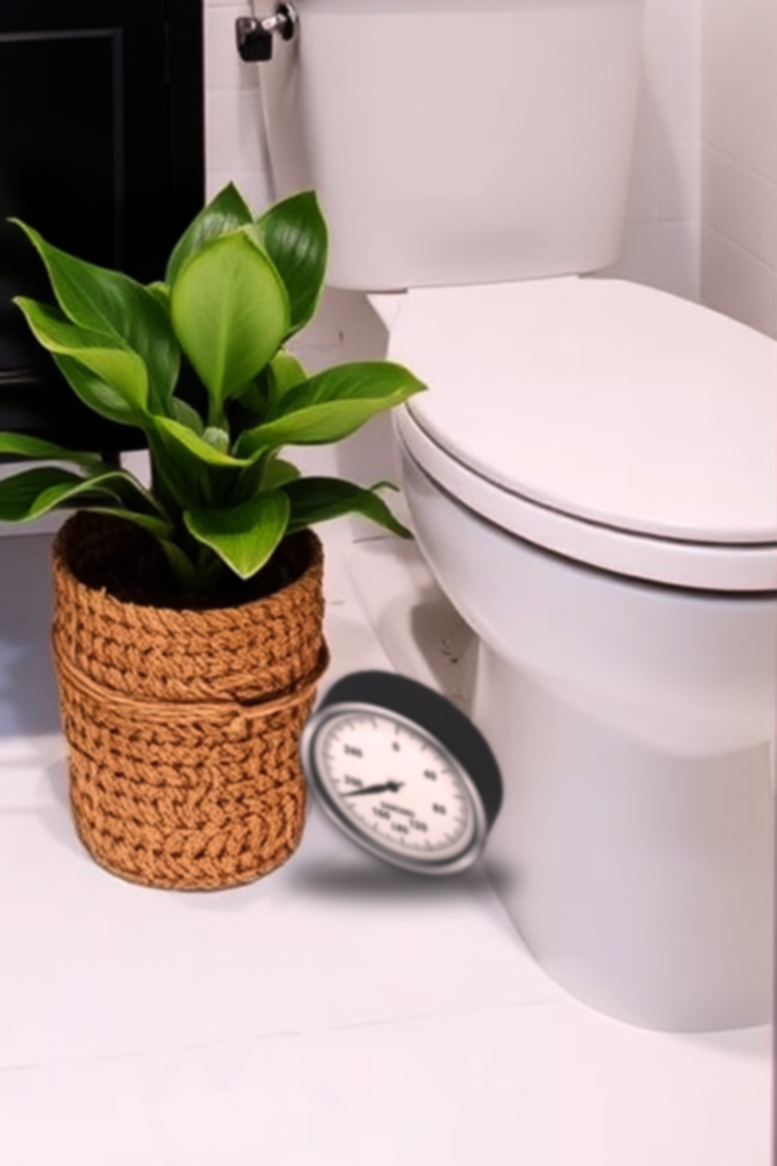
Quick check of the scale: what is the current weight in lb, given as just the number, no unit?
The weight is 190
